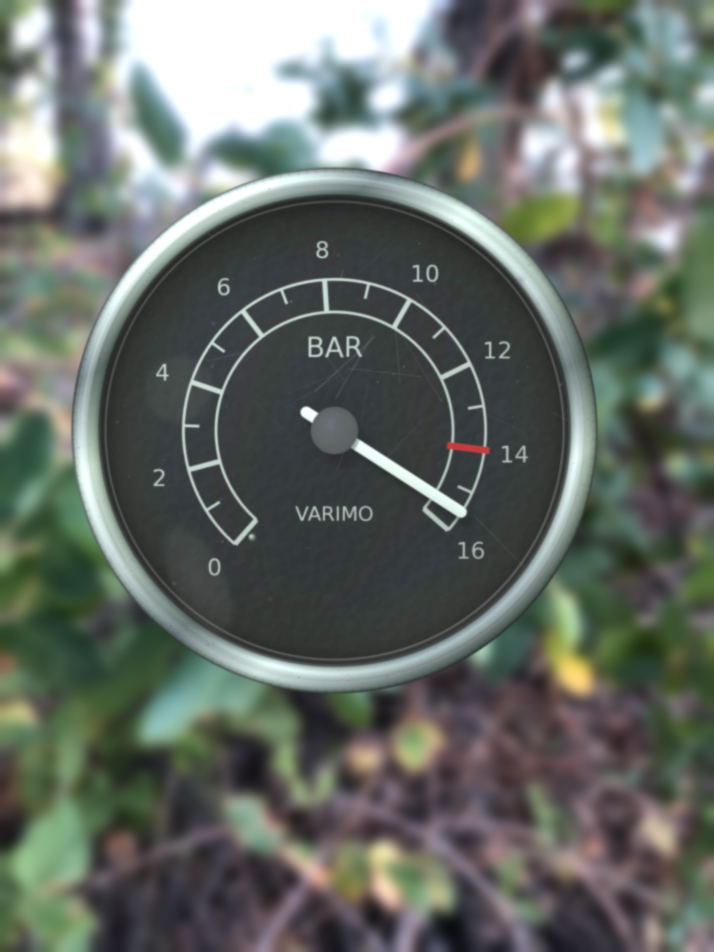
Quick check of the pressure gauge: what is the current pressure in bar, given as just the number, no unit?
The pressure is 15.5
